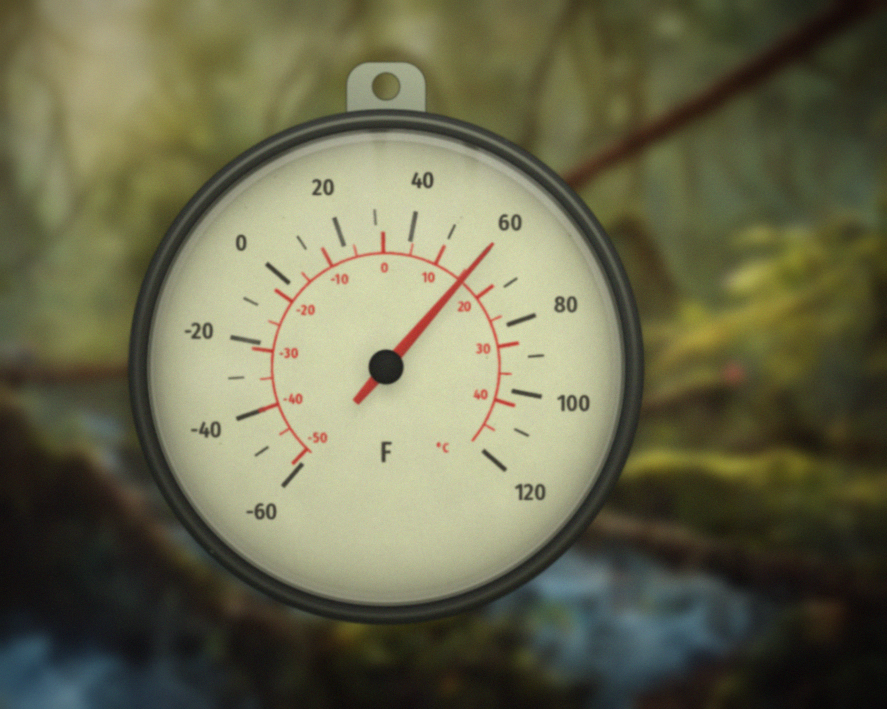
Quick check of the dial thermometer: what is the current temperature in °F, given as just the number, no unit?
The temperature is 60
